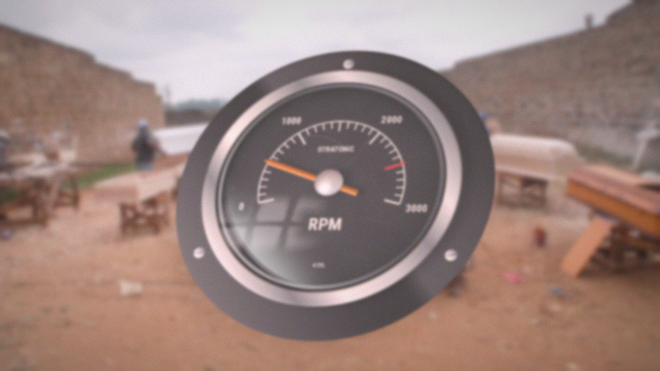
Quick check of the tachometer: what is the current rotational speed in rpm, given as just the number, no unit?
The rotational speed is 500
